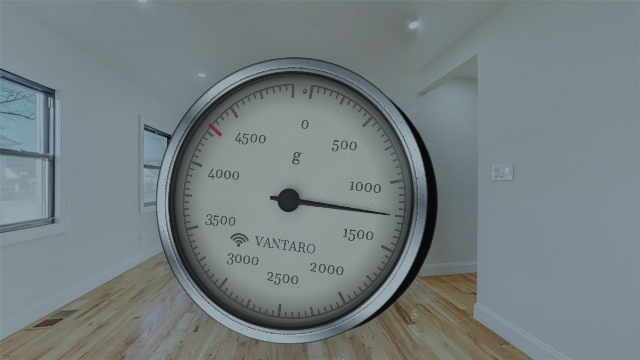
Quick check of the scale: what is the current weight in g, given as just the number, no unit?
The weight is 1250
